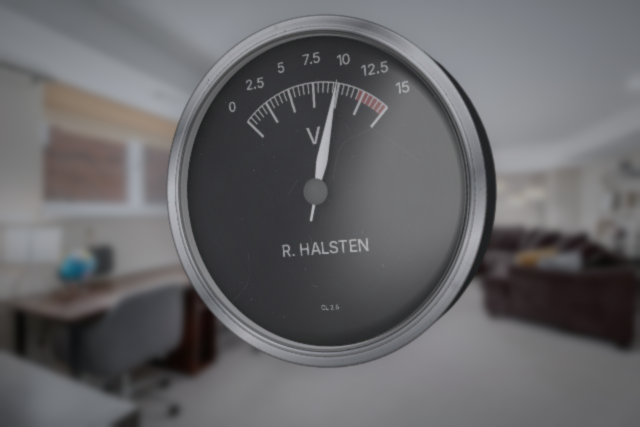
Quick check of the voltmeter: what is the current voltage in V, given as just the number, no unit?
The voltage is 10
